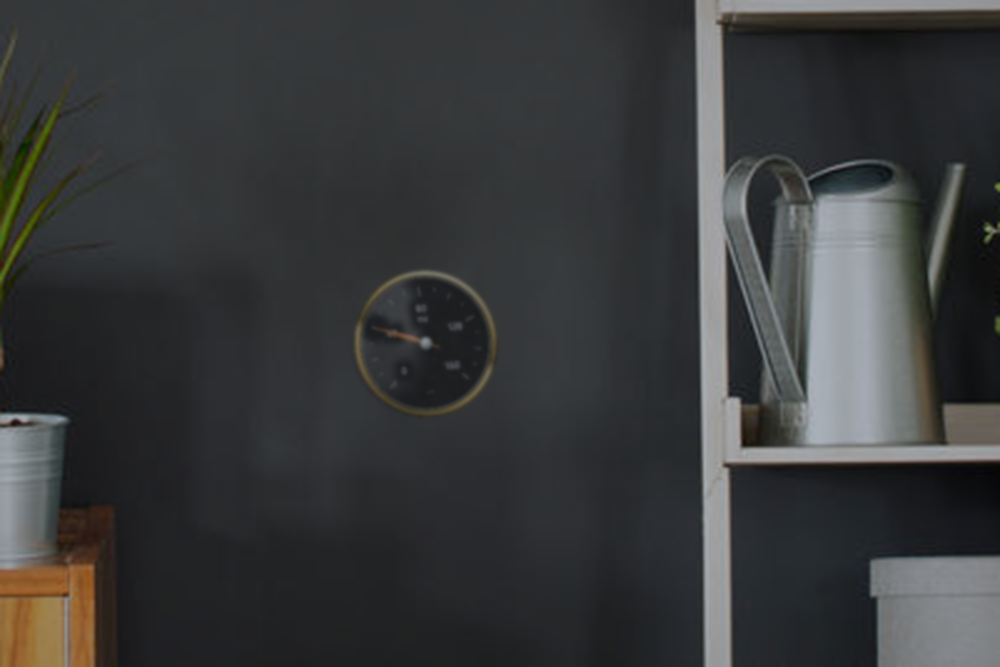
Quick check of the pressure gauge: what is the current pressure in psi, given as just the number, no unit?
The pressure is 40
